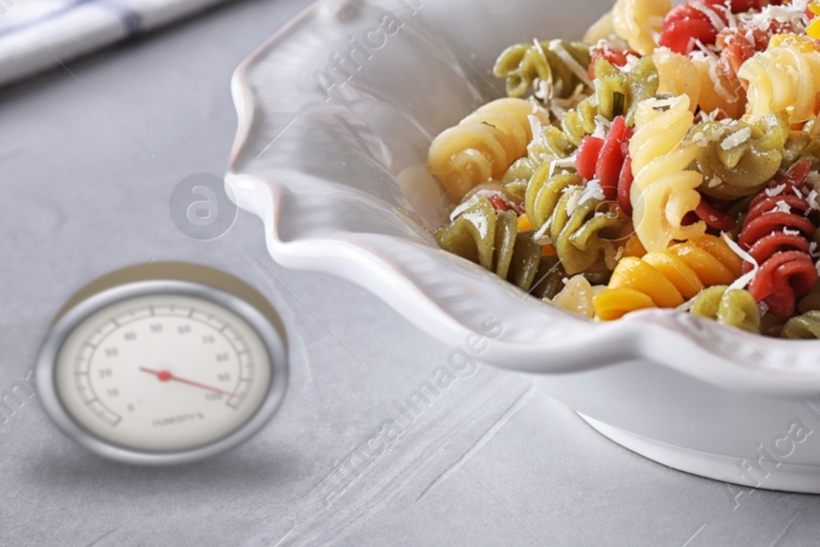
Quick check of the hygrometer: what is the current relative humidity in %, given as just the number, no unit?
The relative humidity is 95
